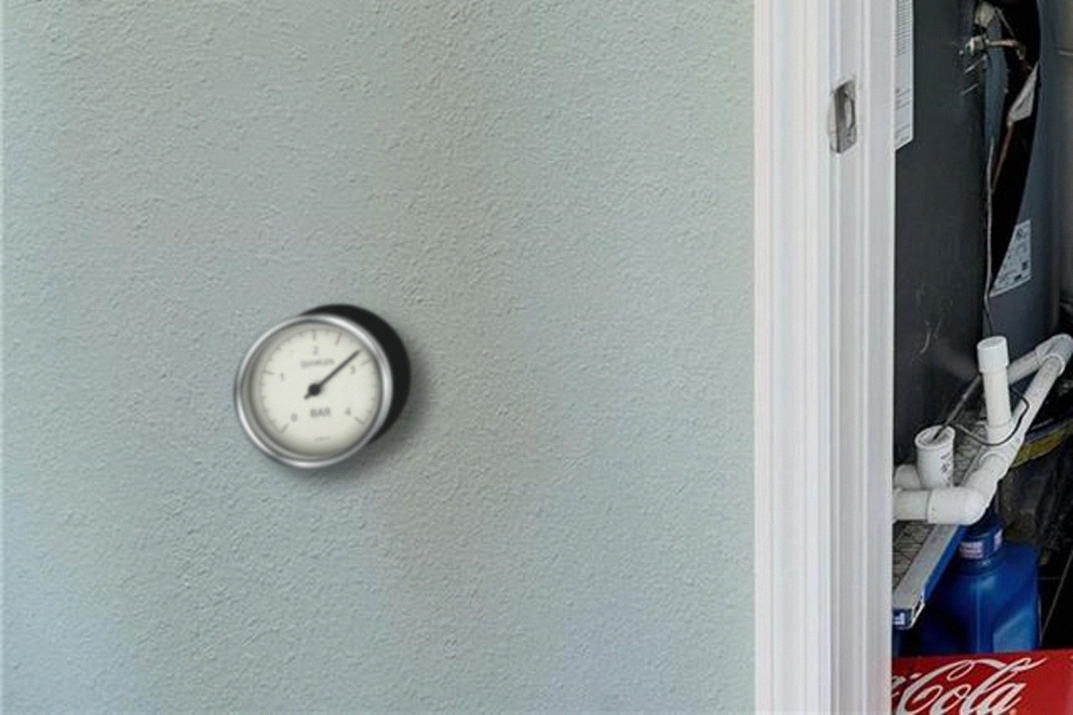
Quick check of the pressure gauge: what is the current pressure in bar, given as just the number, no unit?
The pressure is 2.8
